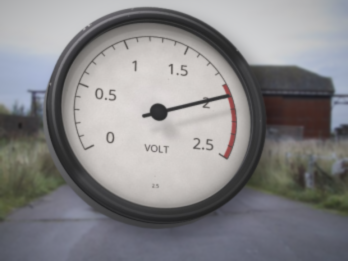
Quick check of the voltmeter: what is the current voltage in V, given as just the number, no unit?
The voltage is 2
